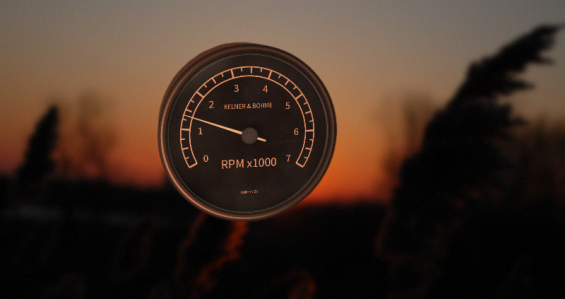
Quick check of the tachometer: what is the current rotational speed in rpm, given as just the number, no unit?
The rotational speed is 1375
